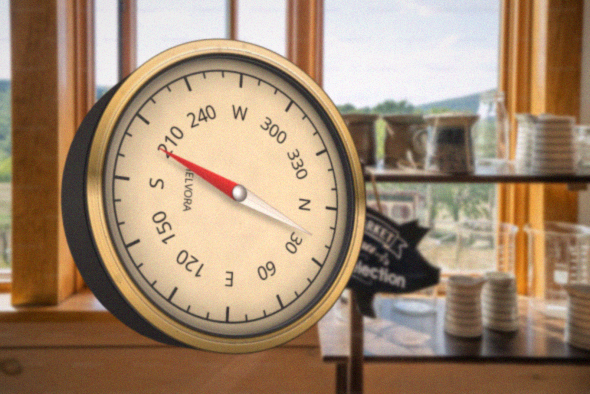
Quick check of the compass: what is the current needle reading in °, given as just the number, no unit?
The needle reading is 200
